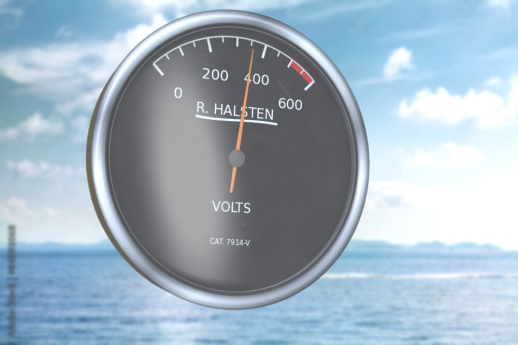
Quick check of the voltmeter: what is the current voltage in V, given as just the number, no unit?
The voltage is 350
